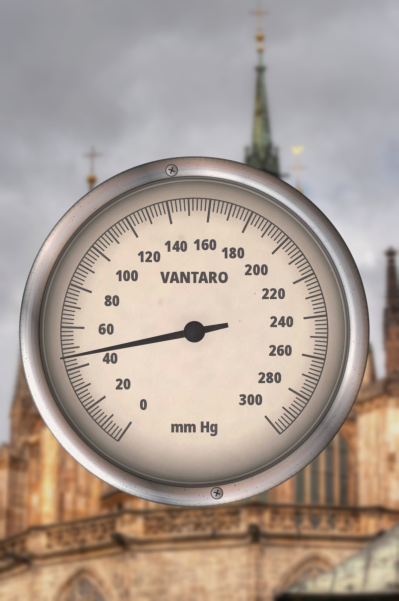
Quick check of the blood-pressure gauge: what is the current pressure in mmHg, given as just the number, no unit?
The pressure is 46
